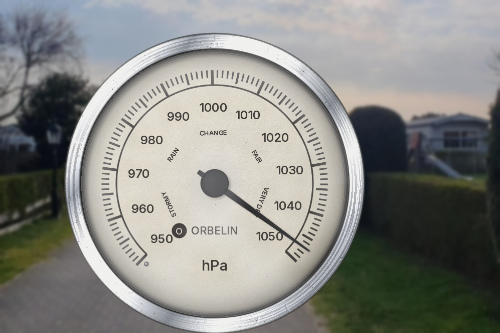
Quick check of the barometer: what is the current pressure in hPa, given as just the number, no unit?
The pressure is 1047
